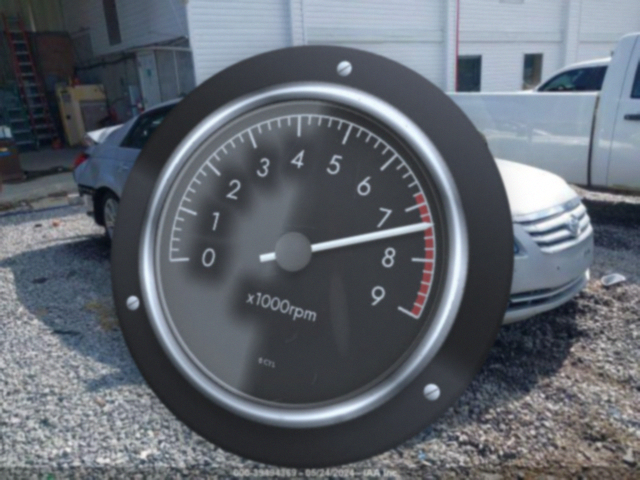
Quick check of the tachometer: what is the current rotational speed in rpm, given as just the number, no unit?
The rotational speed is 7400
